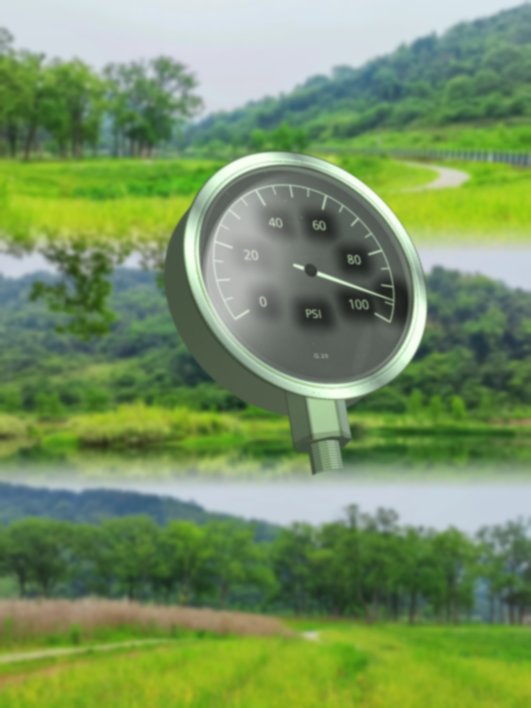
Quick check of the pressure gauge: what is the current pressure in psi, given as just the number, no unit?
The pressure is 95
